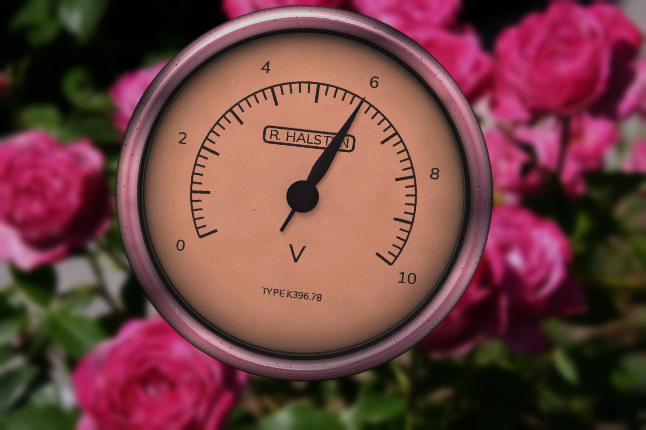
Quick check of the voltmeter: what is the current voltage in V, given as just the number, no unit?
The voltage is 6
